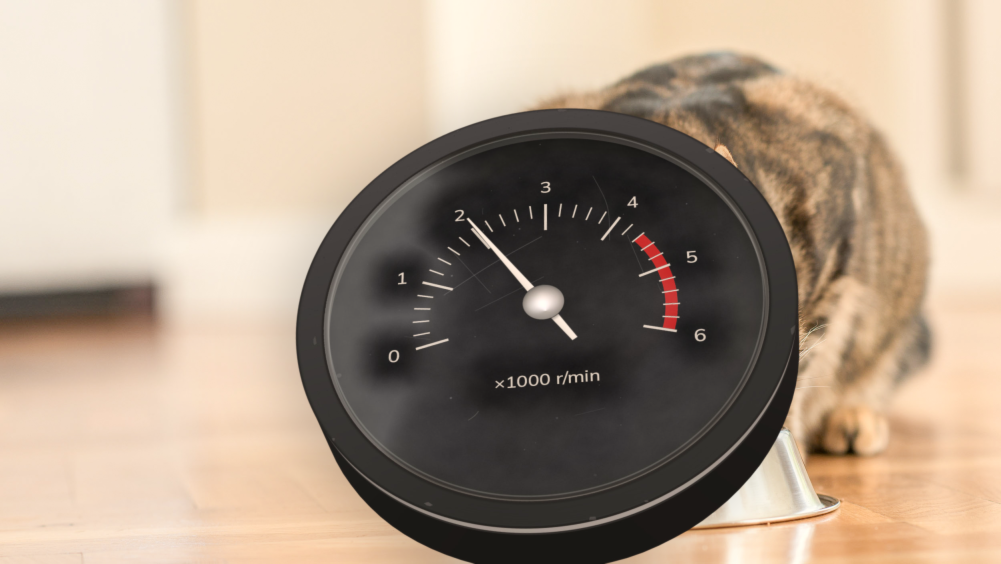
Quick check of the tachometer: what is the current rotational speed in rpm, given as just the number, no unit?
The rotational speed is 2000
